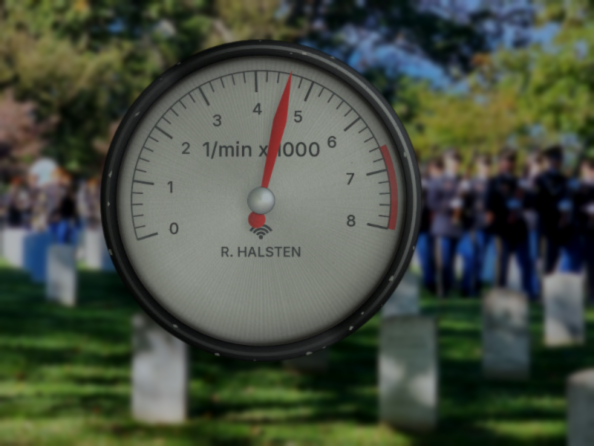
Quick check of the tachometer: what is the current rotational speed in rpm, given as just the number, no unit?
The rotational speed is 4600
